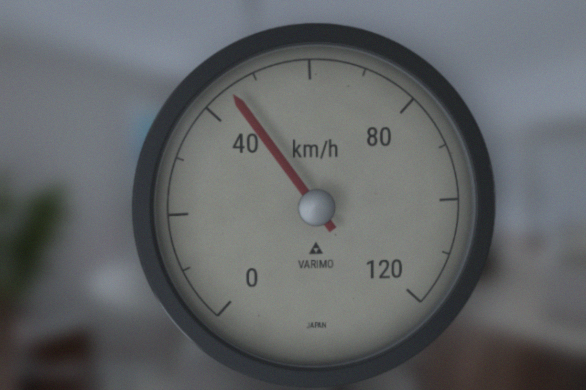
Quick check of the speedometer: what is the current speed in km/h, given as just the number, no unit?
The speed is 45
